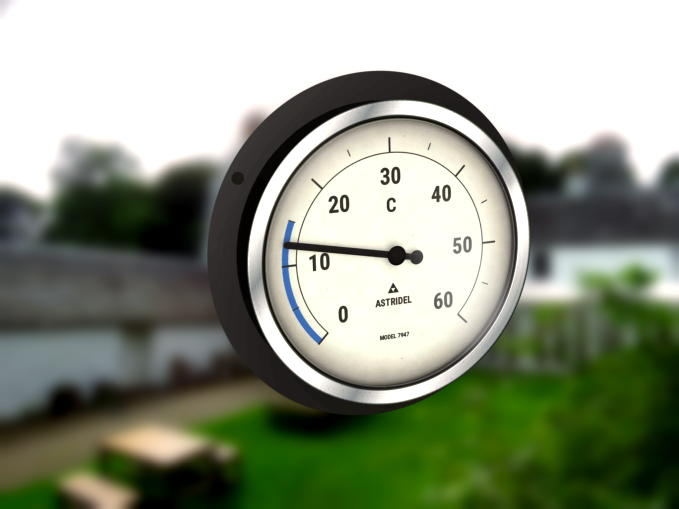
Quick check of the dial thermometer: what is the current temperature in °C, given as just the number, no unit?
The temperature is 12.5
